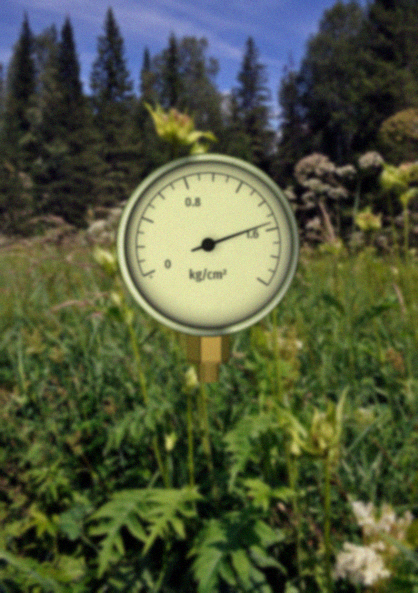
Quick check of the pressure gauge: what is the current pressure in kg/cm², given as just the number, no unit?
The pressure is 1.55
